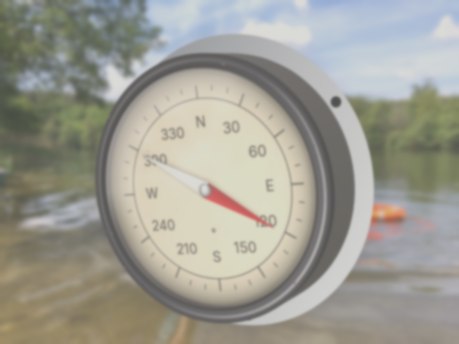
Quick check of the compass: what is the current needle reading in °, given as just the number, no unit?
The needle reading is 120
